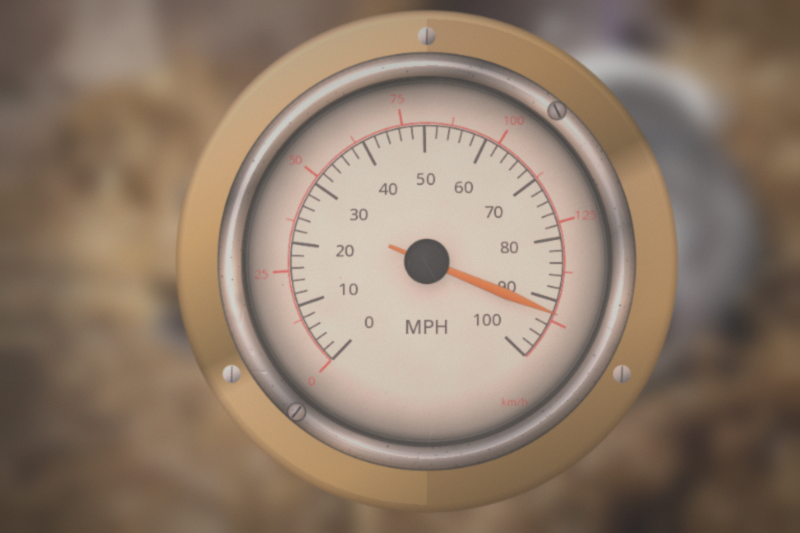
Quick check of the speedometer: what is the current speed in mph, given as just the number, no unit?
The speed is 92
